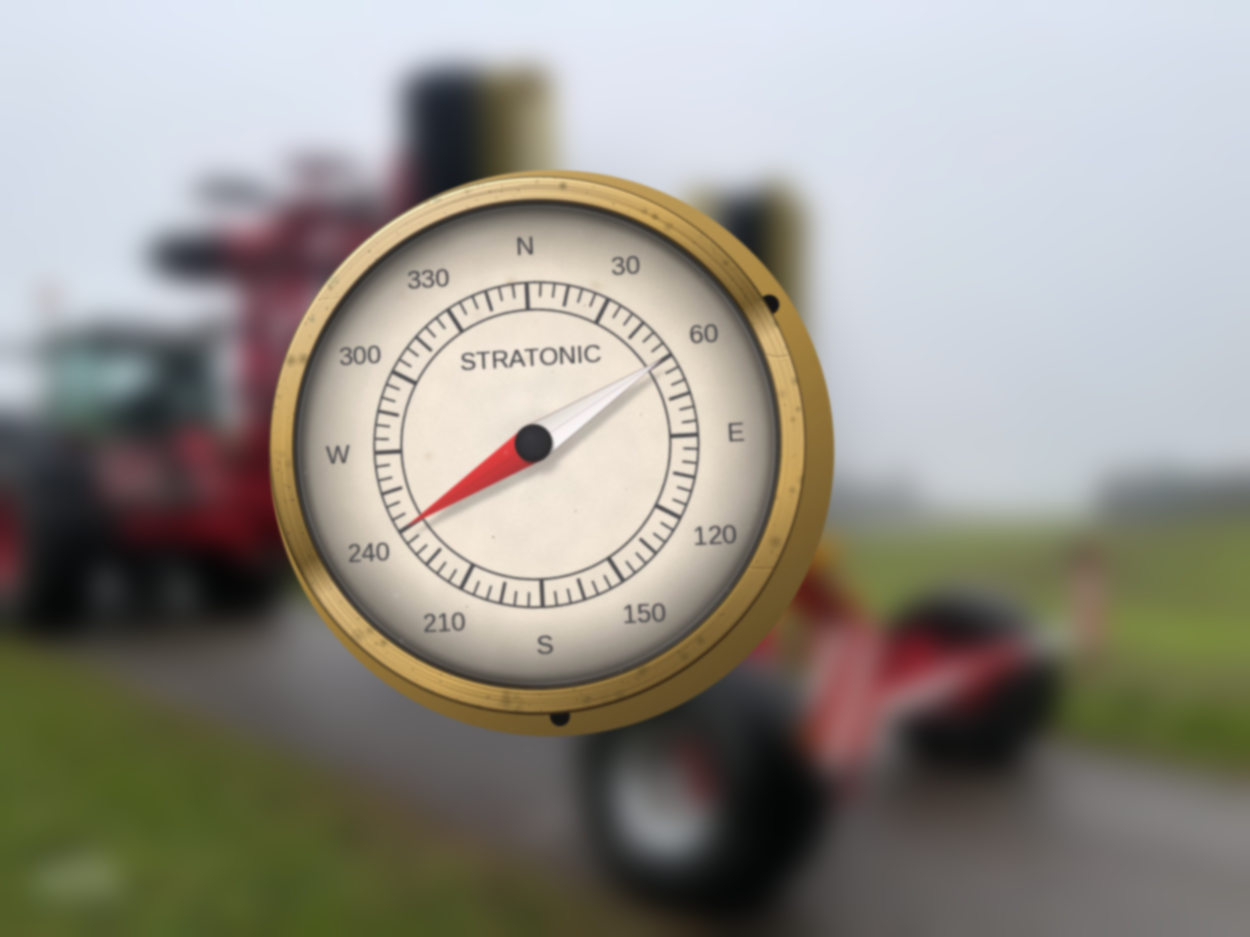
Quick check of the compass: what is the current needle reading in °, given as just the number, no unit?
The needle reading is 240
